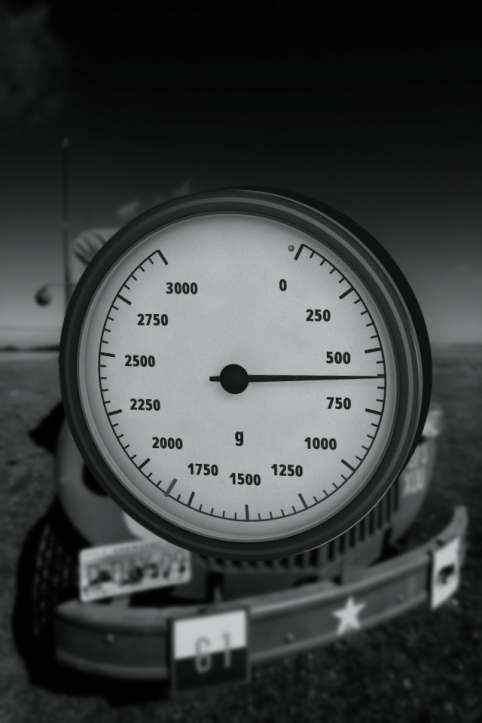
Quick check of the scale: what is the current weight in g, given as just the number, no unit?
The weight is 600
